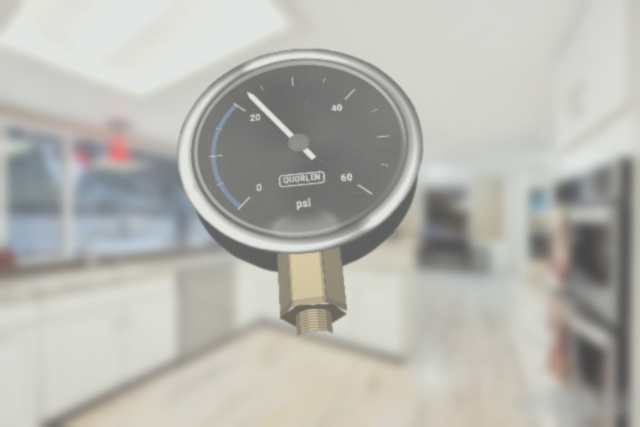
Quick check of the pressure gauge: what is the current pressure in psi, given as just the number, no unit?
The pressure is 22.5
